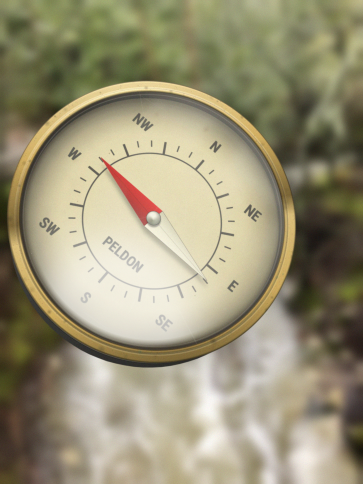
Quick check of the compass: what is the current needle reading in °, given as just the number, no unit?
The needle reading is 280
